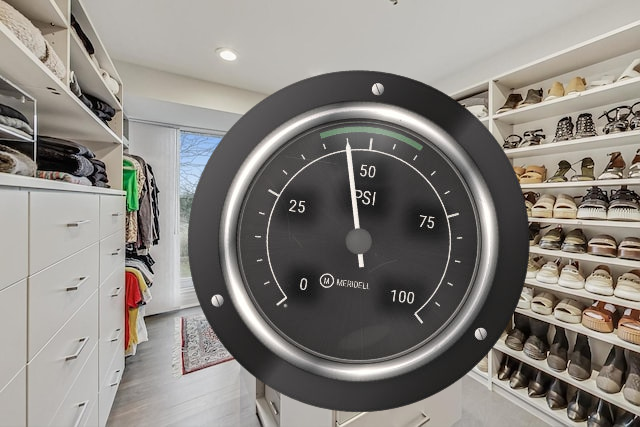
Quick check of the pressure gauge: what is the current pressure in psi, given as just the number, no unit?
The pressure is 45
